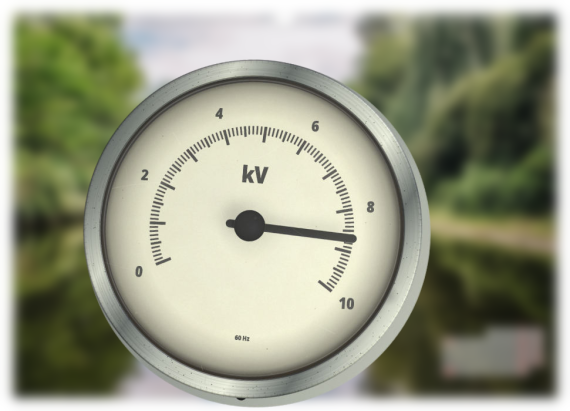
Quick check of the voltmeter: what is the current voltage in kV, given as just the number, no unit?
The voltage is 8.7
